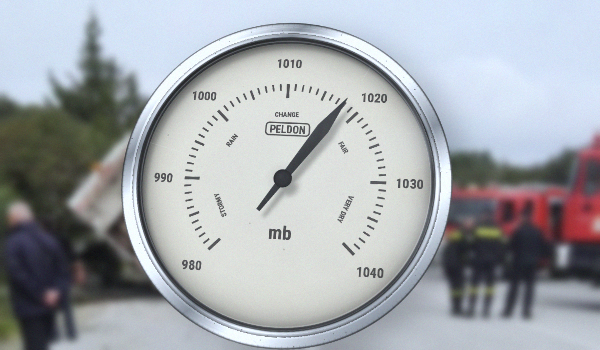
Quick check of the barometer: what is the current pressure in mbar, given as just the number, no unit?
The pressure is 1018
